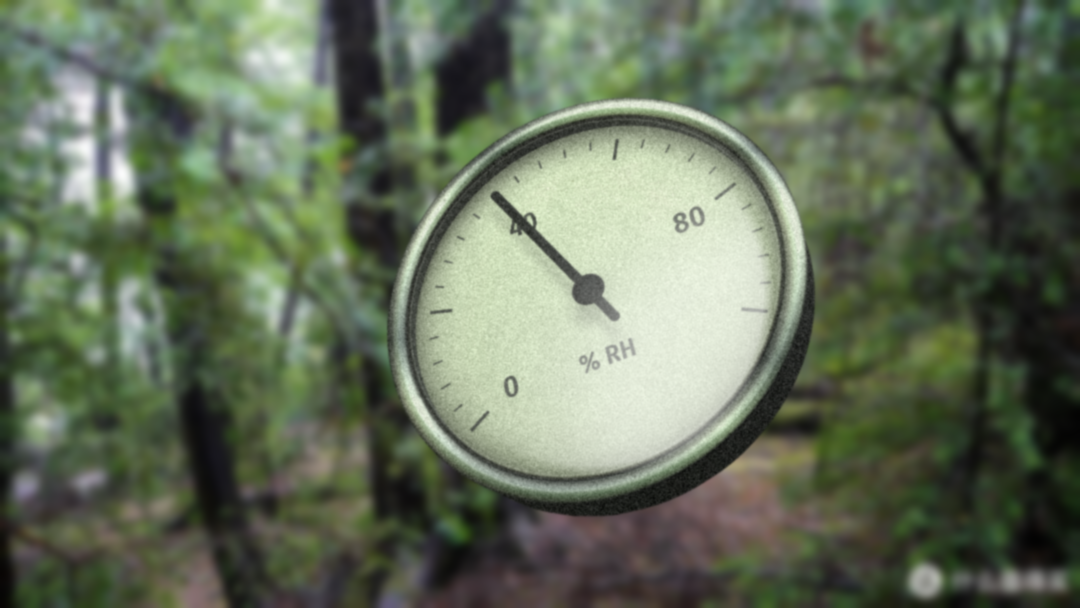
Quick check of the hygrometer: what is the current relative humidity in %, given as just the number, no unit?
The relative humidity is 40
